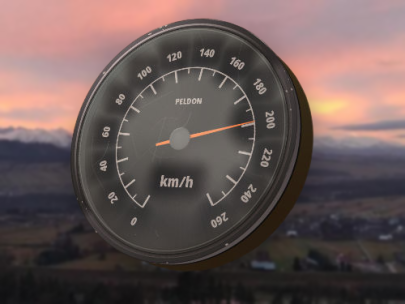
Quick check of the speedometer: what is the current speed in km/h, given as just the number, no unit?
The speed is 200
